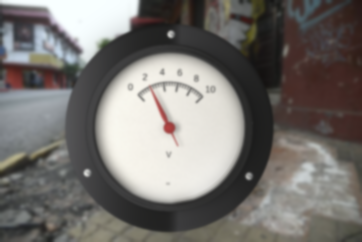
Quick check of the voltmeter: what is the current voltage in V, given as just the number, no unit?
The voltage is 2
